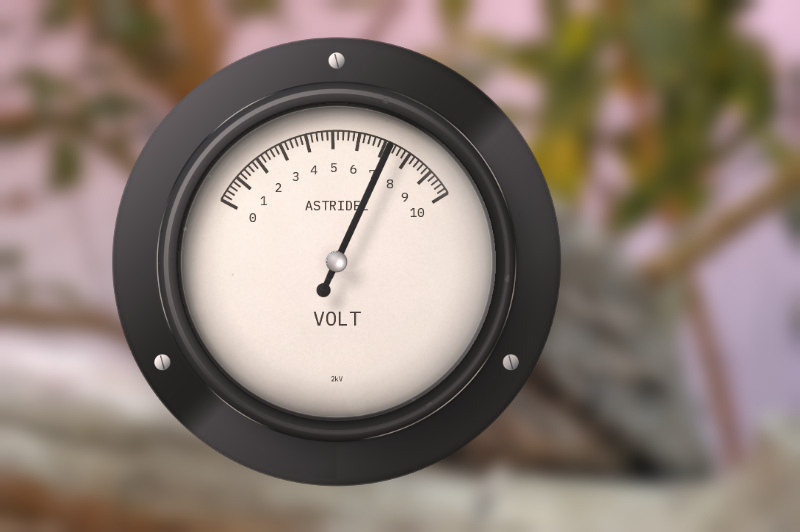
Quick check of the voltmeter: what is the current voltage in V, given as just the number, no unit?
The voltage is 7.2
